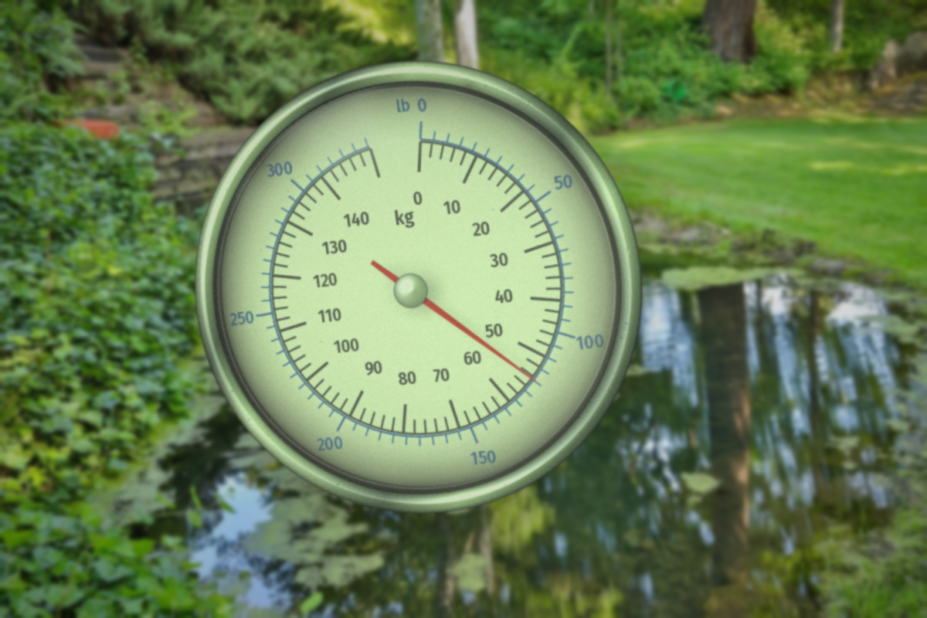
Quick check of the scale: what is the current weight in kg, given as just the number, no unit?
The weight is 54
